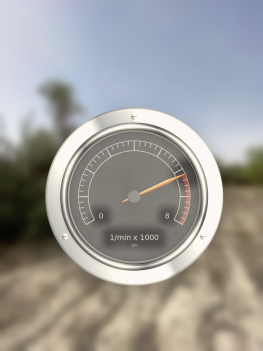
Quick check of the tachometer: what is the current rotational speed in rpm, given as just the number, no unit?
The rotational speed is 6200
